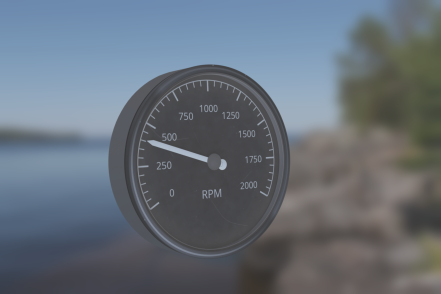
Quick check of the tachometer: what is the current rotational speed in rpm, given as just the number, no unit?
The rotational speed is 400
